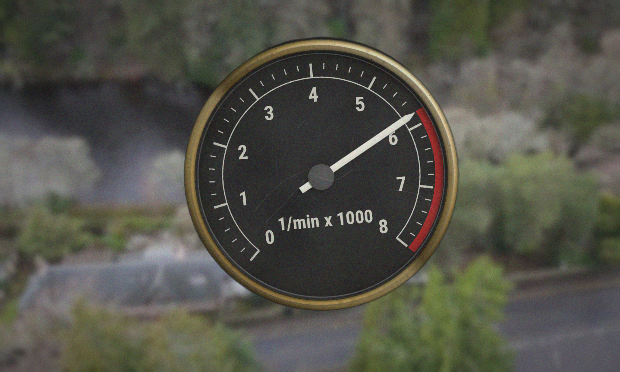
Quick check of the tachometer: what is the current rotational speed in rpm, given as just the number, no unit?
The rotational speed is 5800
